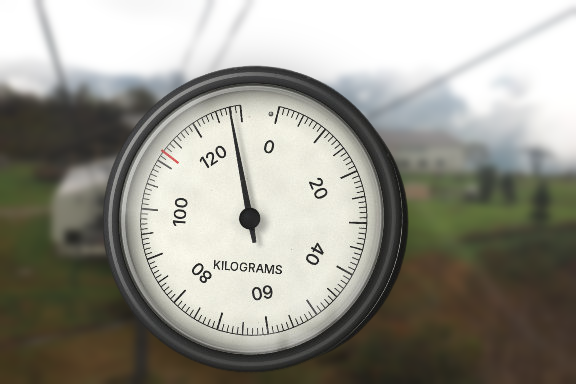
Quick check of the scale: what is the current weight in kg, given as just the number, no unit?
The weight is 128
